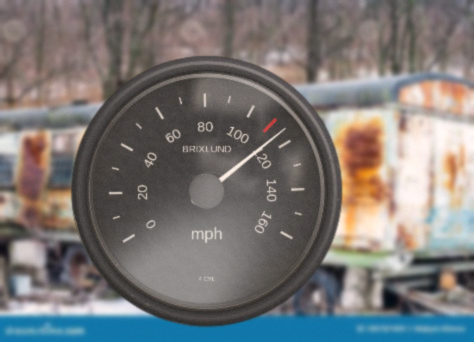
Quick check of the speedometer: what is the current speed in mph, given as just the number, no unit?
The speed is 115
